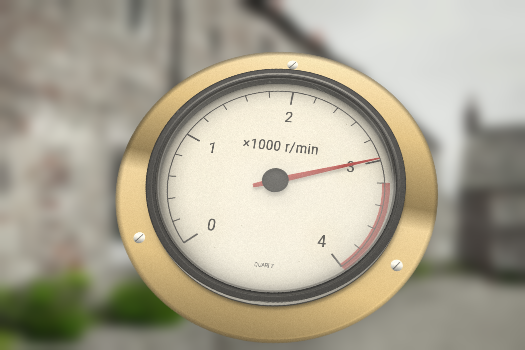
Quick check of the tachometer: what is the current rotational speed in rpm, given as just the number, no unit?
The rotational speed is 3000
